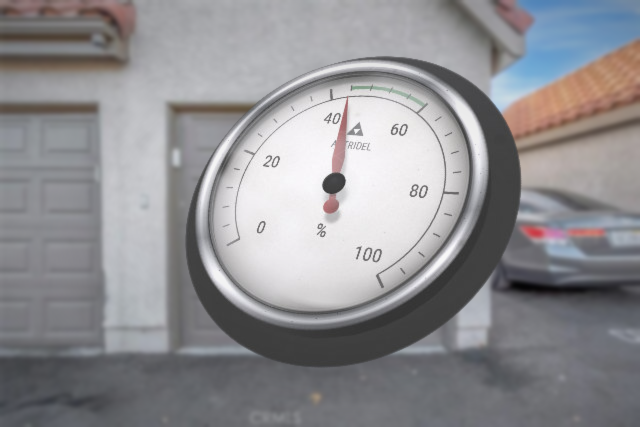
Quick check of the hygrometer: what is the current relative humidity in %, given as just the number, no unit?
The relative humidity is 44
